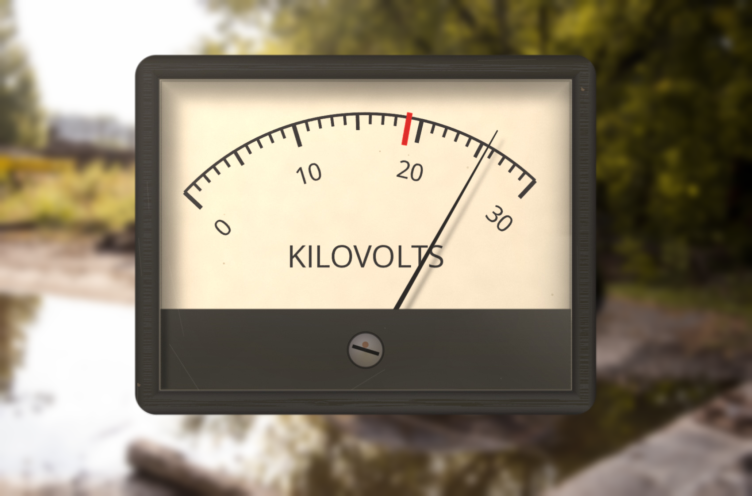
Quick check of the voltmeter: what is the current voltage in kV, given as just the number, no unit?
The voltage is 25.5
